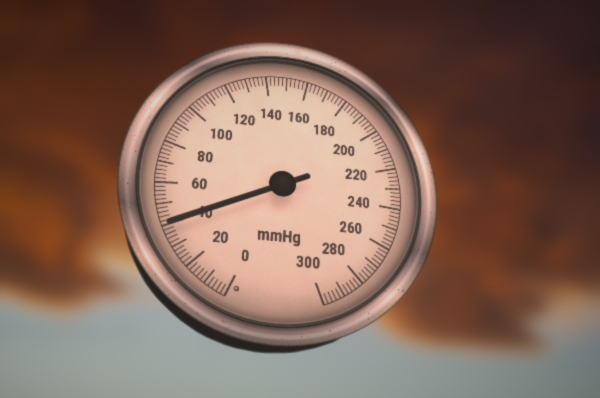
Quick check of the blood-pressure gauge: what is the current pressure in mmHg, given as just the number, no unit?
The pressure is 40
